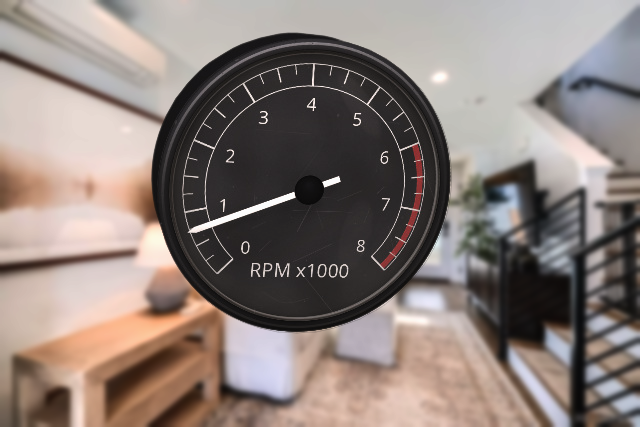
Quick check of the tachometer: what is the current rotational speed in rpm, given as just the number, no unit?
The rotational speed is 750
